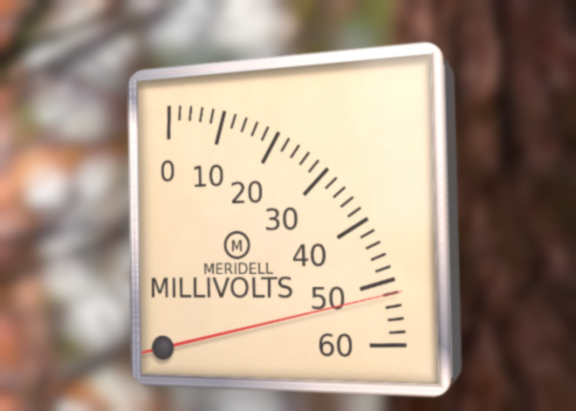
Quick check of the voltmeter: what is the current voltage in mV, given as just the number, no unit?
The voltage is 52
